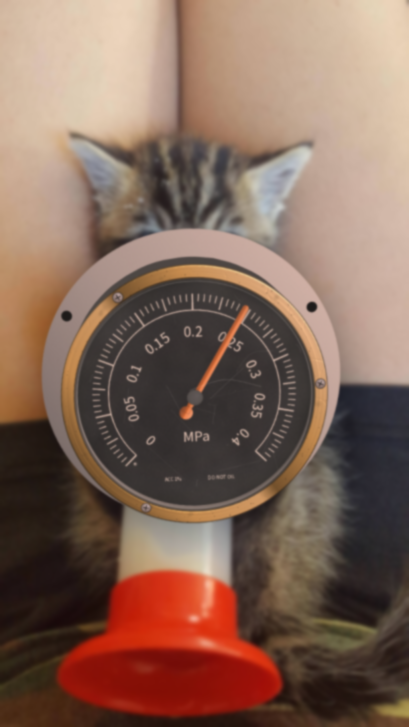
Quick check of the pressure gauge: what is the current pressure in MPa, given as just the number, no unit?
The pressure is 0.245
